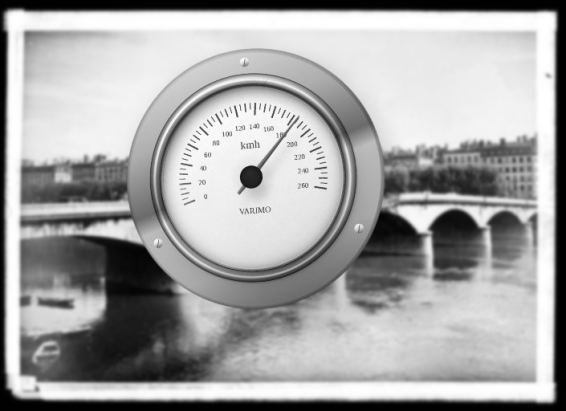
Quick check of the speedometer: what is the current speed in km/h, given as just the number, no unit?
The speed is 185
